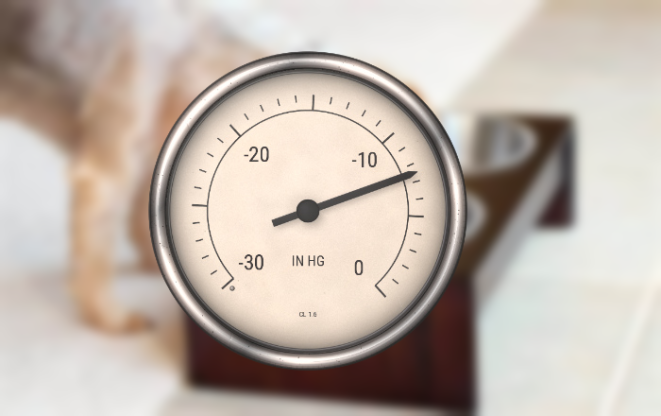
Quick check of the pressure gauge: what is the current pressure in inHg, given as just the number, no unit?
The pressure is -7.5
